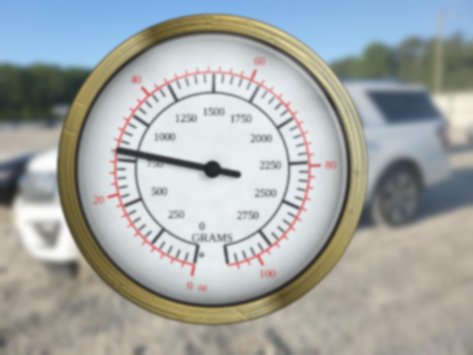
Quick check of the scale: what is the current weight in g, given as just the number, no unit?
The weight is 800
